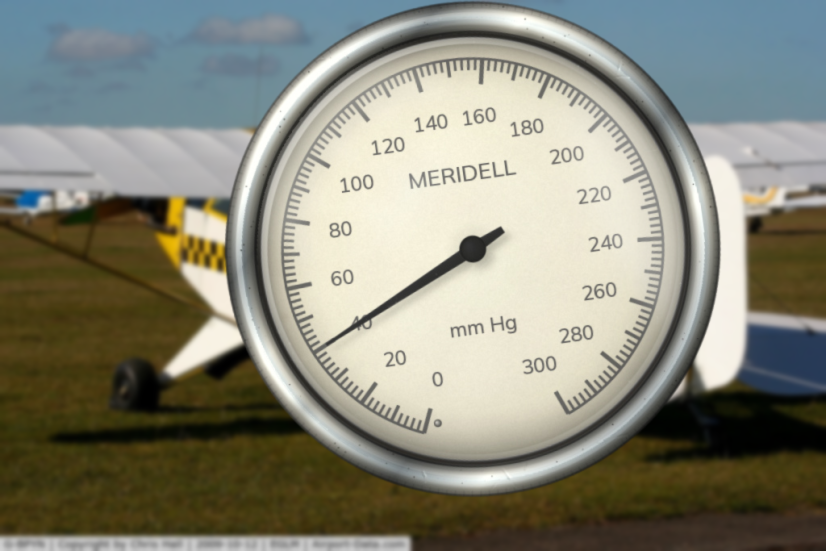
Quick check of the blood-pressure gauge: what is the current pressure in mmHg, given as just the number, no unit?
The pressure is 40
